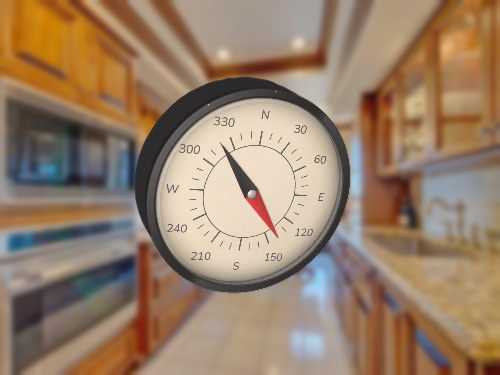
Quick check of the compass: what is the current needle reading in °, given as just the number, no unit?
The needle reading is 140
